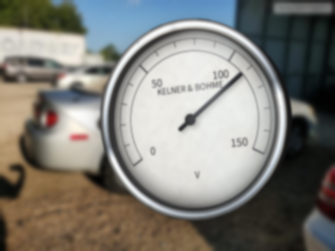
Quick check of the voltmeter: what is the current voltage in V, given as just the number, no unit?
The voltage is 110
